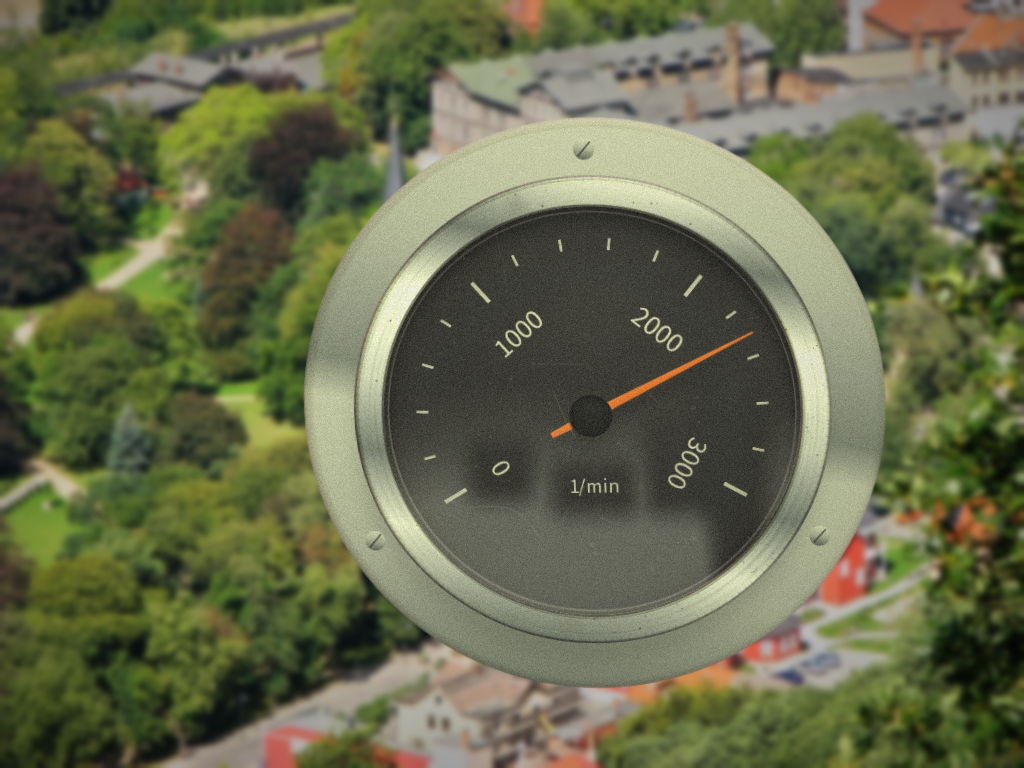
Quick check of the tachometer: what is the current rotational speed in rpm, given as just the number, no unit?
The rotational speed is 2300
